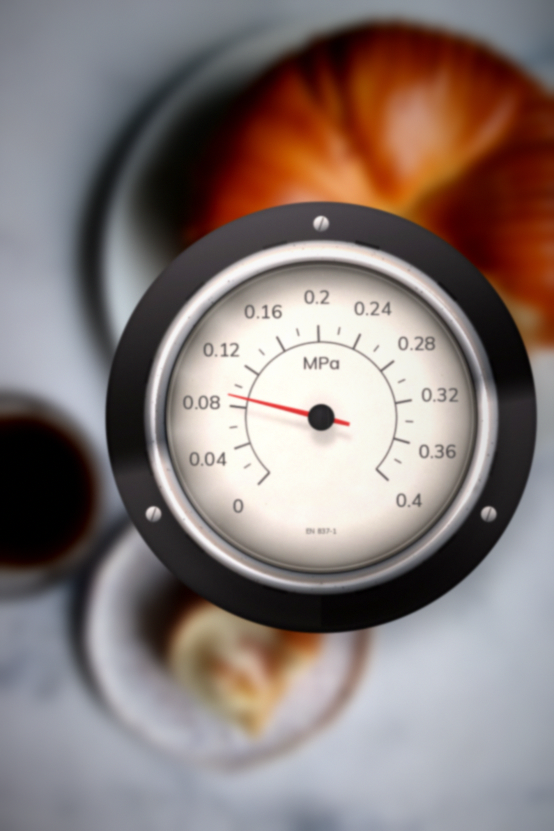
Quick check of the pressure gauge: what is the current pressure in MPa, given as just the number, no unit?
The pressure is 0.09
